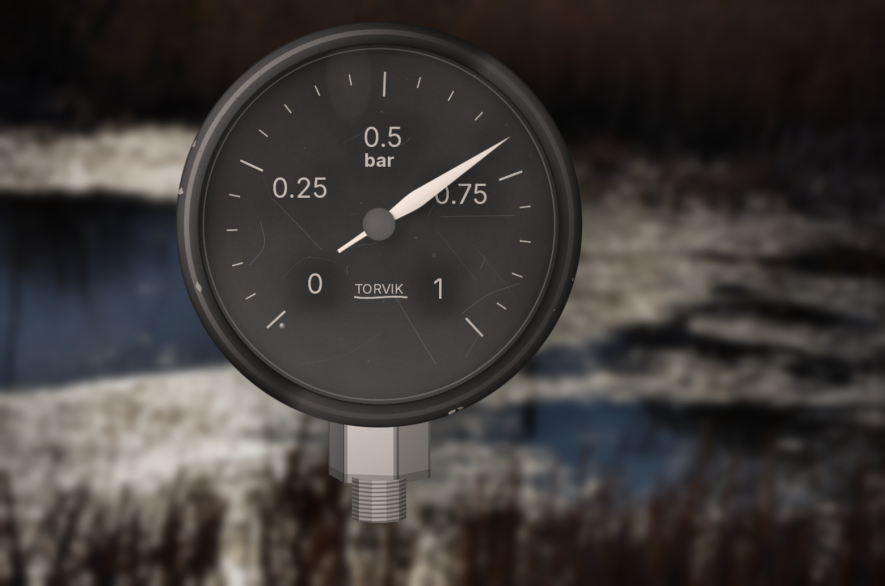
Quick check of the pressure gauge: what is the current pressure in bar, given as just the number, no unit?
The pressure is 0.7
